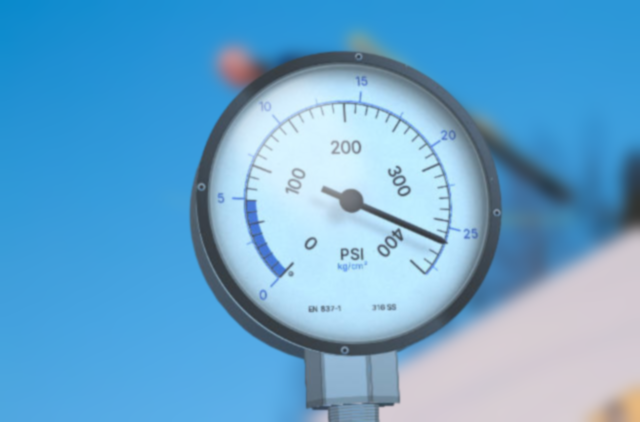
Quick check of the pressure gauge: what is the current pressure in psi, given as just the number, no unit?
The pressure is 370
